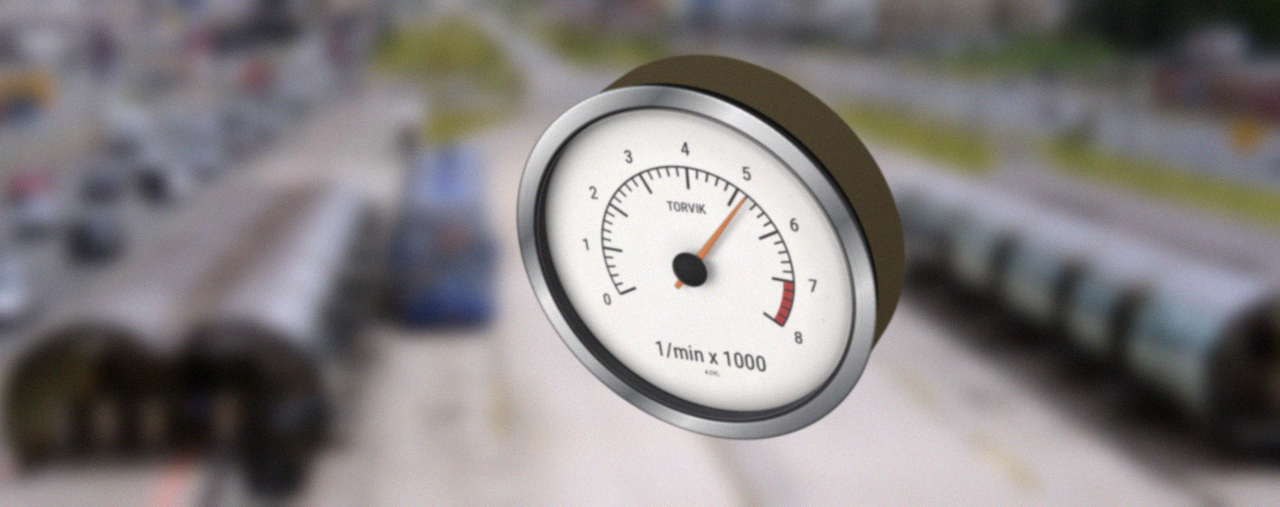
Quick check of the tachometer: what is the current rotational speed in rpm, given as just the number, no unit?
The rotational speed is 5200
